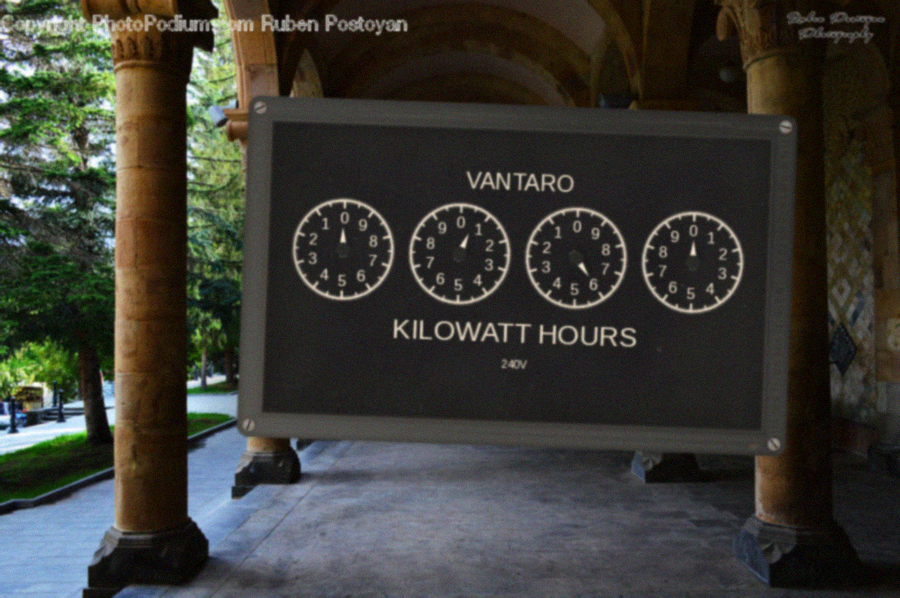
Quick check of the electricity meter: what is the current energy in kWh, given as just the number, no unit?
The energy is 60
